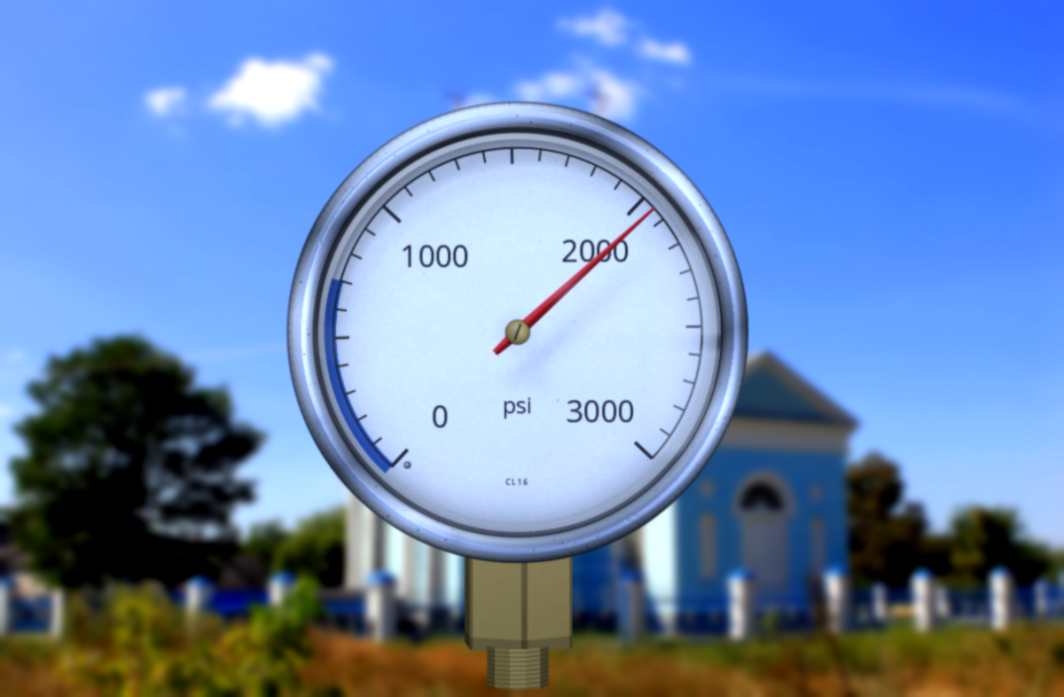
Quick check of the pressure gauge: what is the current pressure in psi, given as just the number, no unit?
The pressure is 2050
